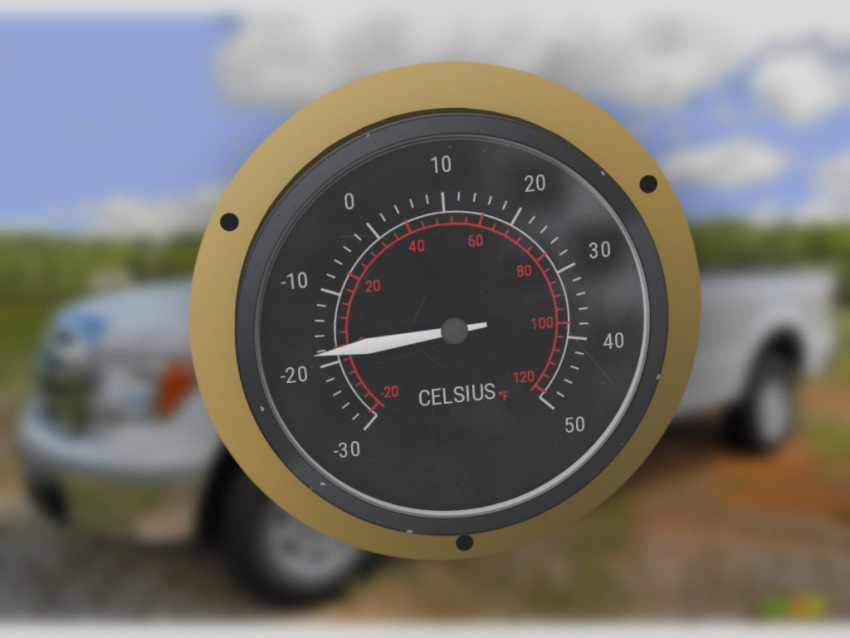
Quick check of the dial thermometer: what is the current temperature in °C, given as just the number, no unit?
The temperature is -18
